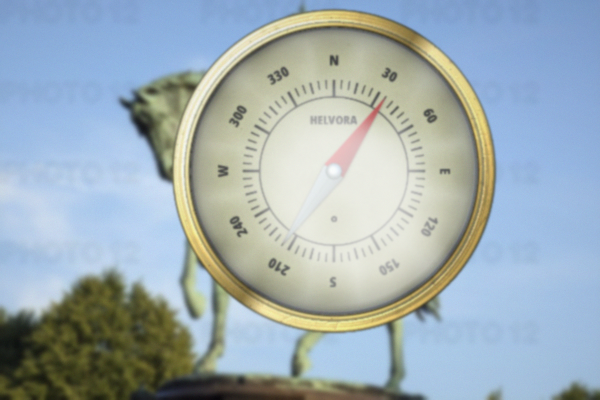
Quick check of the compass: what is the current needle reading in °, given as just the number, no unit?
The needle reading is 35
